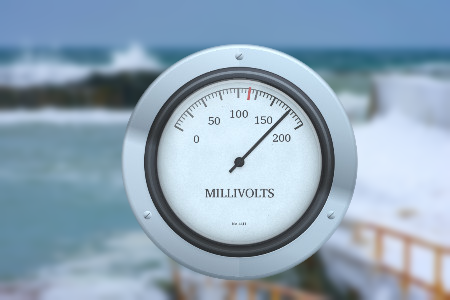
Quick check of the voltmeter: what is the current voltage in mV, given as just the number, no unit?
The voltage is 175
